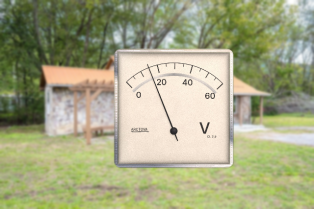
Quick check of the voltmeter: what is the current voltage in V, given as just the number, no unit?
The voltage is 15
